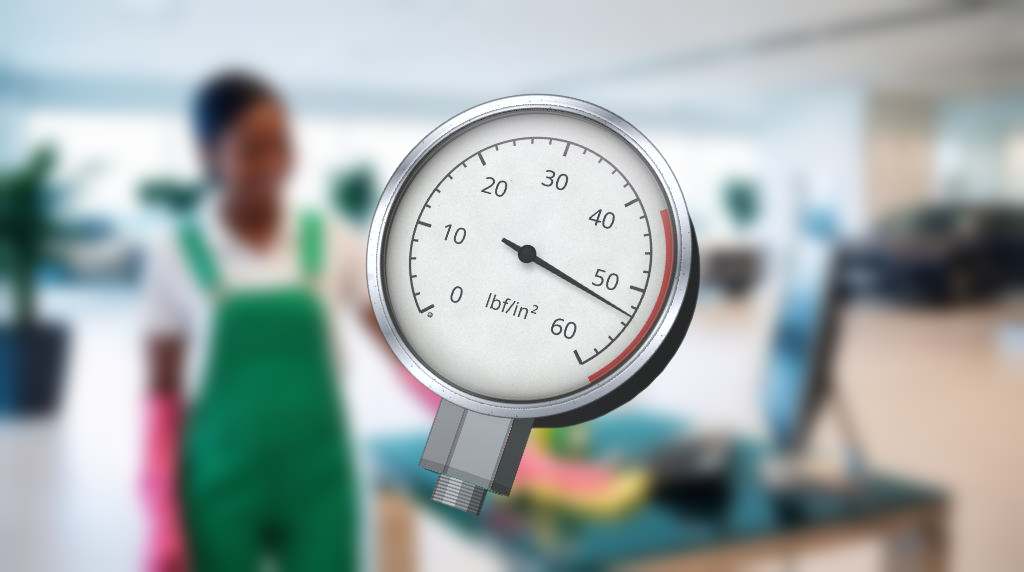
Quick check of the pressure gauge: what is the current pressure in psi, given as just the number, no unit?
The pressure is 53
